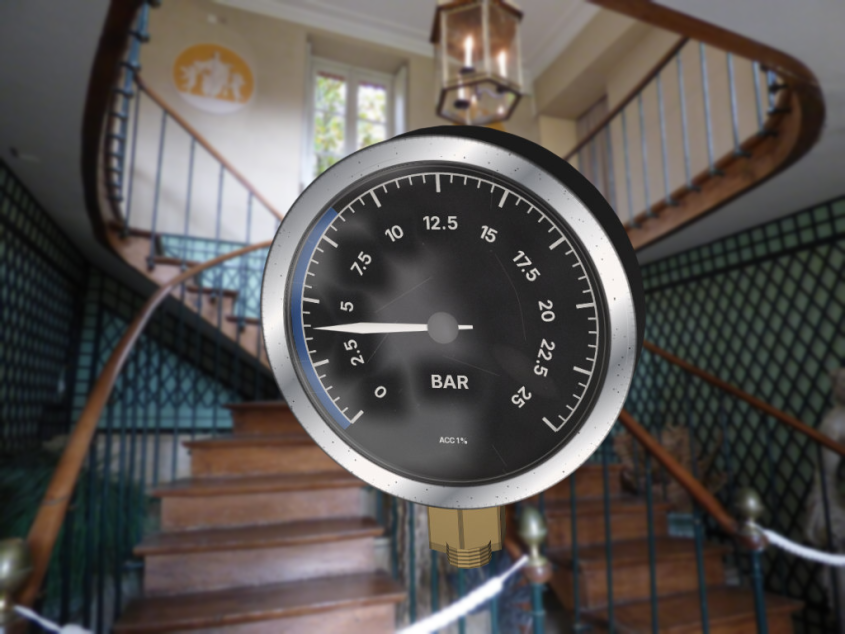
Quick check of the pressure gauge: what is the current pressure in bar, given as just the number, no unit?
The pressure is 4
